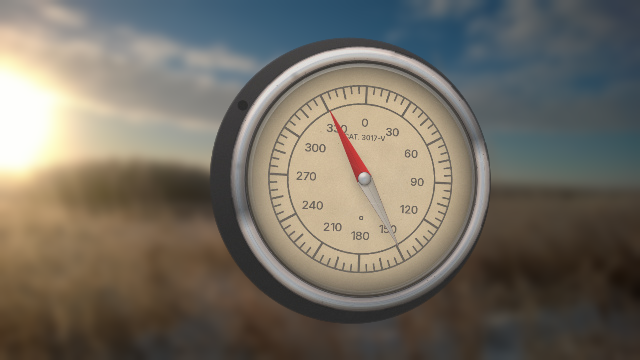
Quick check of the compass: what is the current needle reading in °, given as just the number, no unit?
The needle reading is 330
